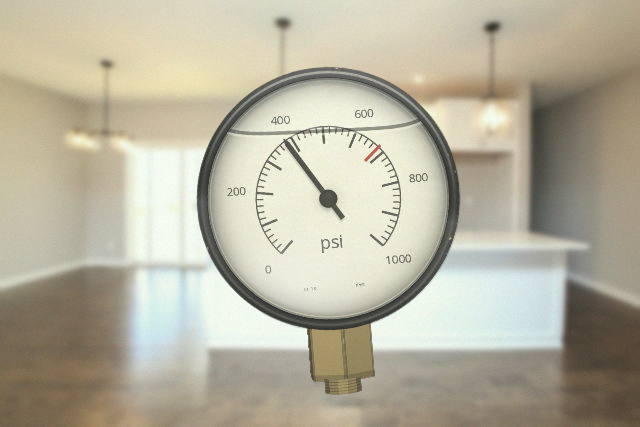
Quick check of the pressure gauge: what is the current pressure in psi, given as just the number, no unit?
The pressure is 380
